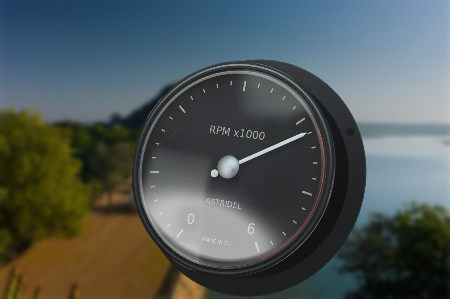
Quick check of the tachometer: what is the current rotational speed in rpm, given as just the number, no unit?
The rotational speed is 4200
